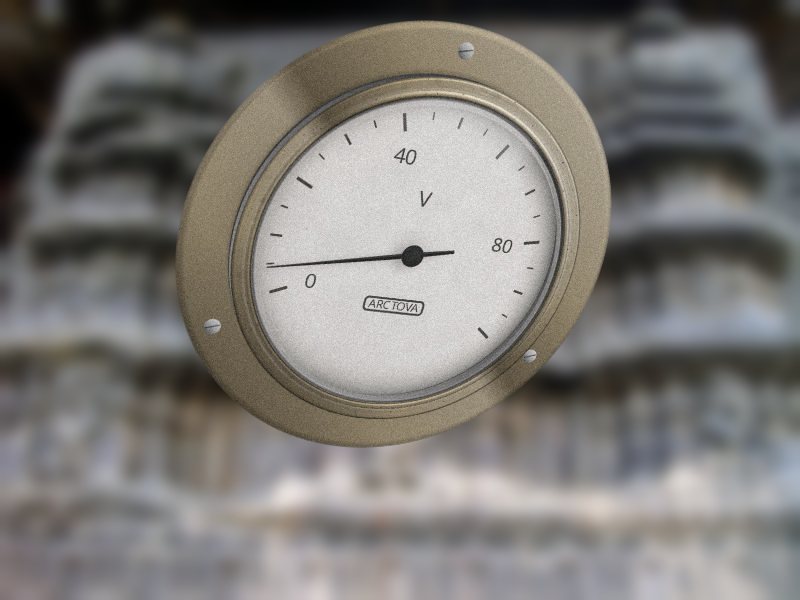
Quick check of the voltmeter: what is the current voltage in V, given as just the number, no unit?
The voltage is 5
